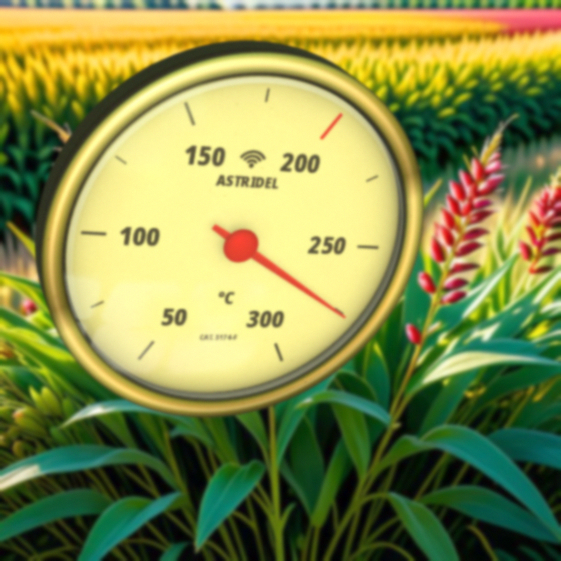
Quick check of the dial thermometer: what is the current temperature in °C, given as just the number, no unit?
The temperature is 275
